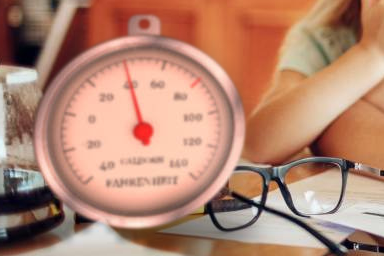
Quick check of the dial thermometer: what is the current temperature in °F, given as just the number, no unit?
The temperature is 40
